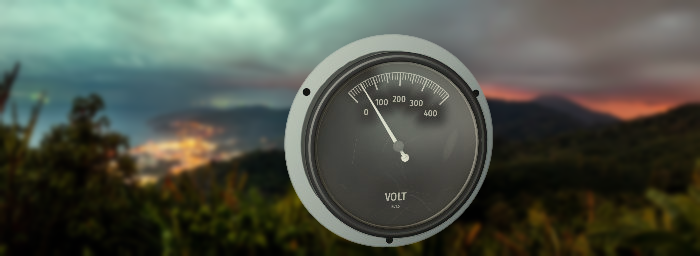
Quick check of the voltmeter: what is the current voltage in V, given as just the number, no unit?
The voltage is 50
